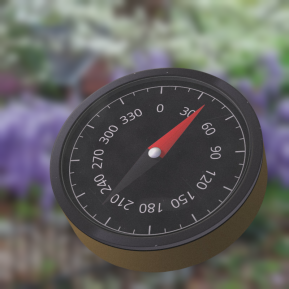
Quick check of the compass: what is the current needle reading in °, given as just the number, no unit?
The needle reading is 40
